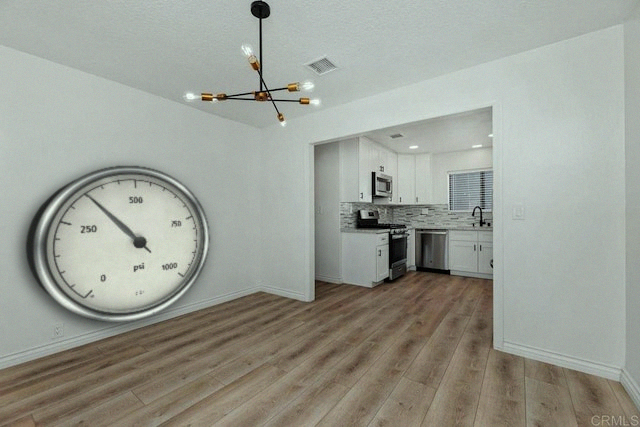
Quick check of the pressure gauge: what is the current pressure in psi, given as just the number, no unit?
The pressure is 350
